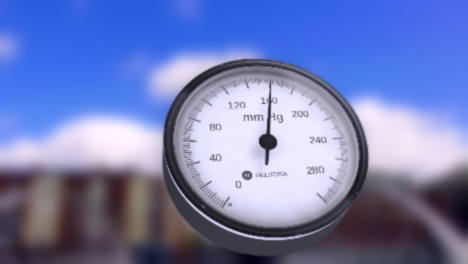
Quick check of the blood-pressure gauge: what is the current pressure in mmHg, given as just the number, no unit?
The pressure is 160
